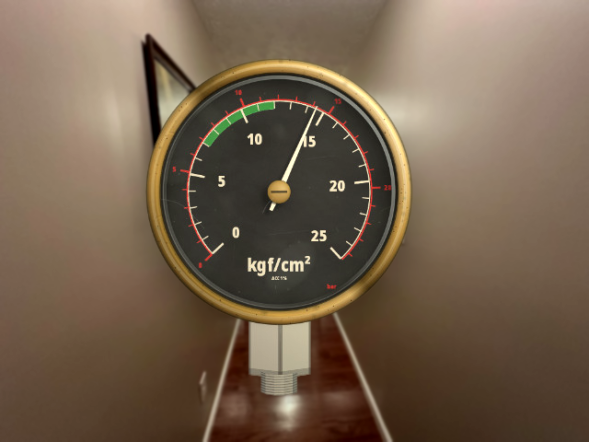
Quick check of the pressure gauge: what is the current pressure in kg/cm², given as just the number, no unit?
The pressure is 14.5
